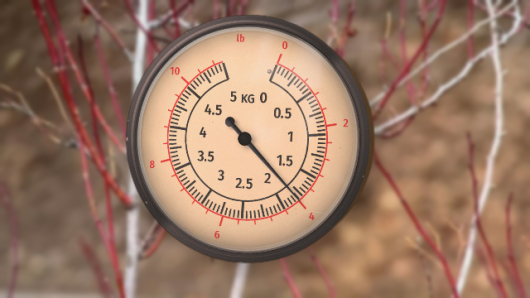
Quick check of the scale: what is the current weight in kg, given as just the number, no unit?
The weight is 1.8
